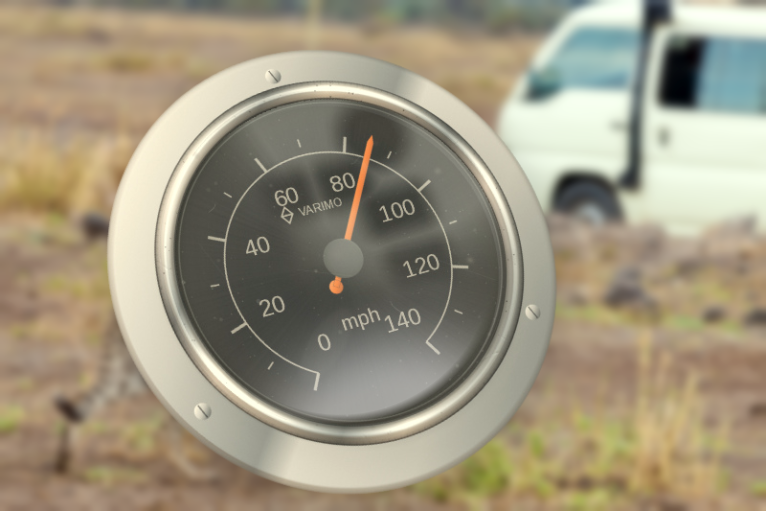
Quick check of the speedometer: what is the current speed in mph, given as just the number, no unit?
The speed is 85
